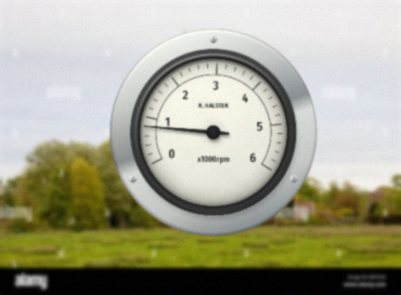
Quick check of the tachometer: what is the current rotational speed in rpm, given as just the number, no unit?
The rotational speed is 800
